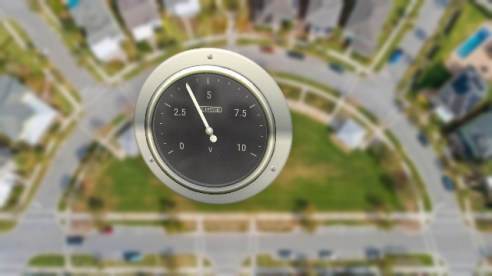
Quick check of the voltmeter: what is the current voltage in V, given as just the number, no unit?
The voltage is 4
